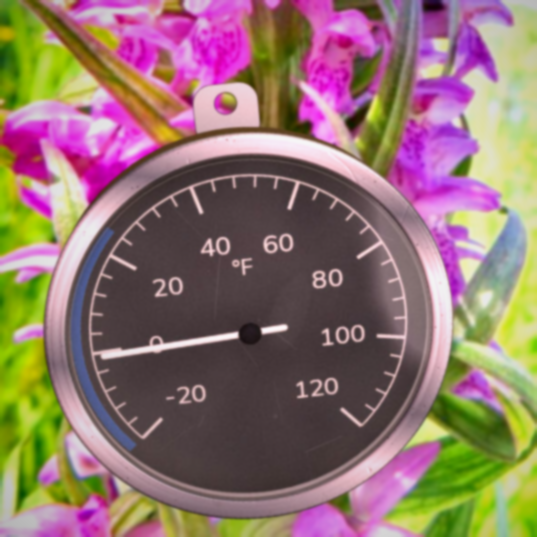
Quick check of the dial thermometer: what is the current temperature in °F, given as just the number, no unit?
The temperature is 0
